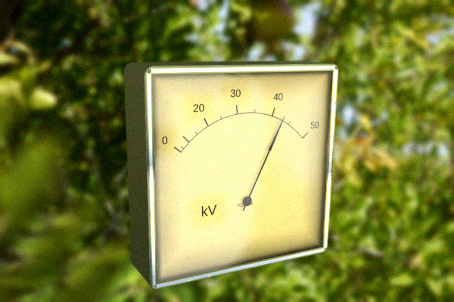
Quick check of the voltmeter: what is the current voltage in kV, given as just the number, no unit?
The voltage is 42.5
